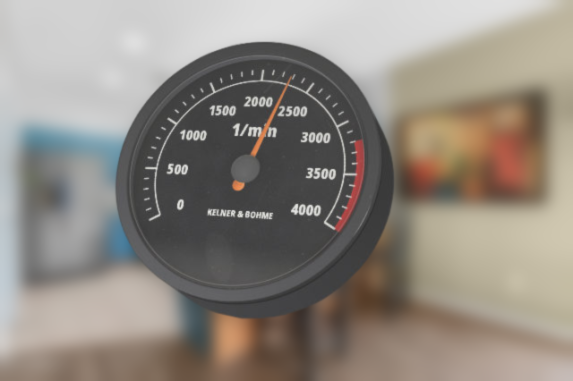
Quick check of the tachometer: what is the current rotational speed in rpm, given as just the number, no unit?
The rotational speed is 2300
